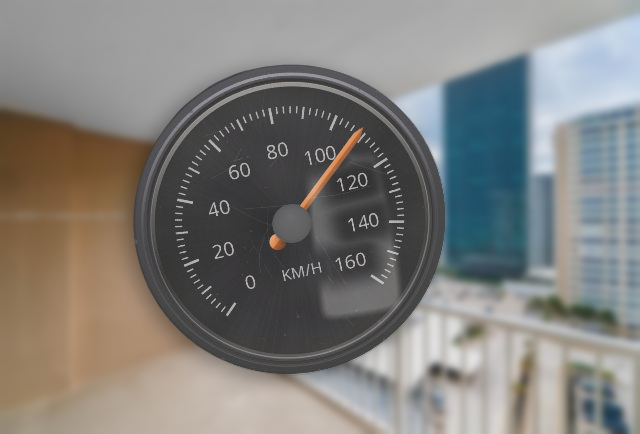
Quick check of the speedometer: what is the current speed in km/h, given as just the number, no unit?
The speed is 108
